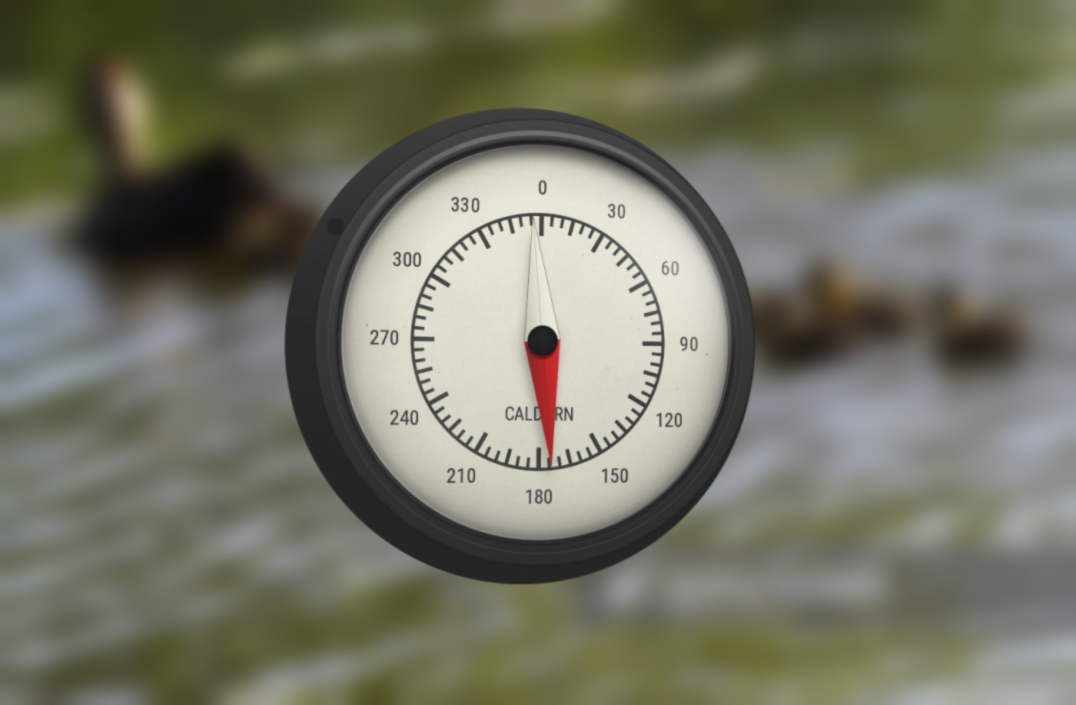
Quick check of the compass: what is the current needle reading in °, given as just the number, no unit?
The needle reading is 175
